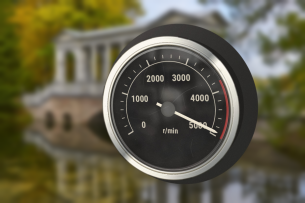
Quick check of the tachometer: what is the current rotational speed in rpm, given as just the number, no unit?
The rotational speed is 4900
